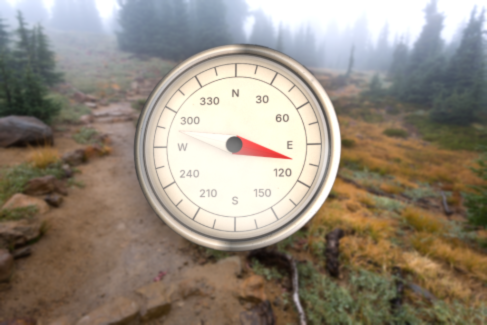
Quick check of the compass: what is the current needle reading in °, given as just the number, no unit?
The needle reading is 105
